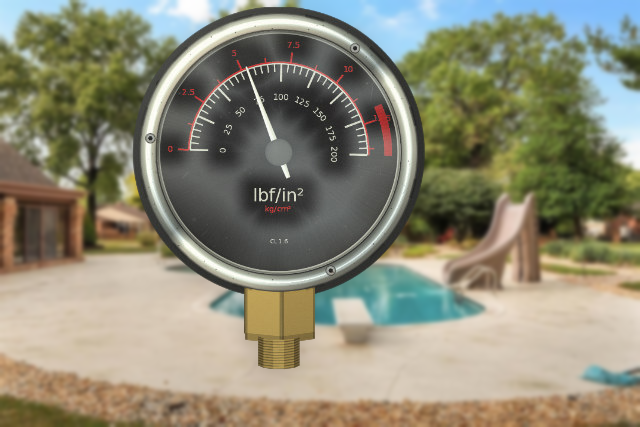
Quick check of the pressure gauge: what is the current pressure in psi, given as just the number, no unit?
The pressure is 75
